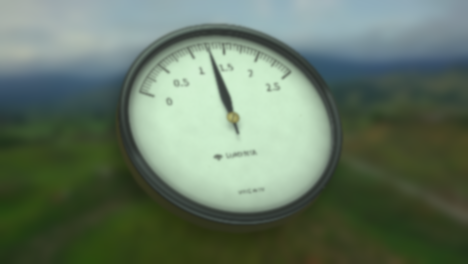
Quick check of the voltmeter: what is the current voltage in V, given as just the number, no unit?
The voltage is 1.25
